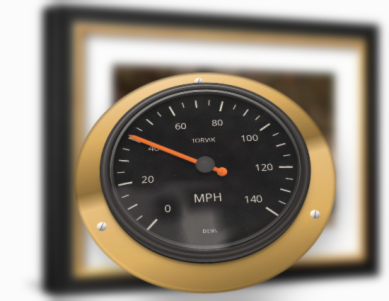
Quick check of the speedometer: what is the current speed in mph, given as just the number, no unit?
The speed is 40
